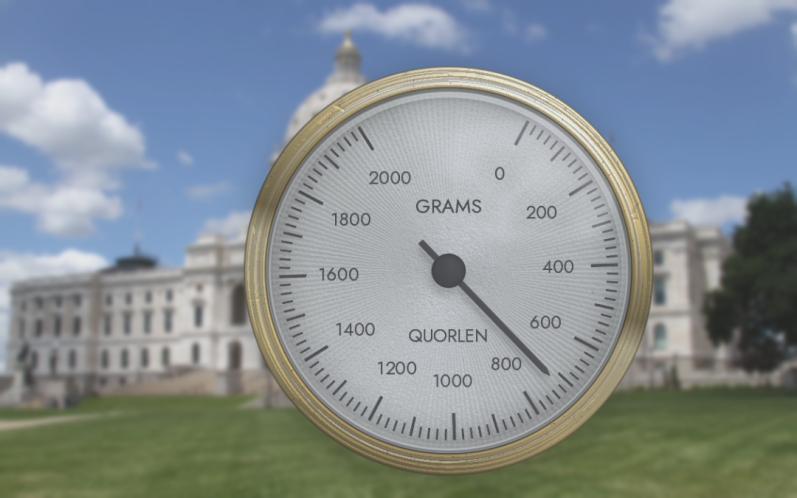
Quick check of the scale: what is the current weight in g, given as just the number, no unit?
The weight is 720
